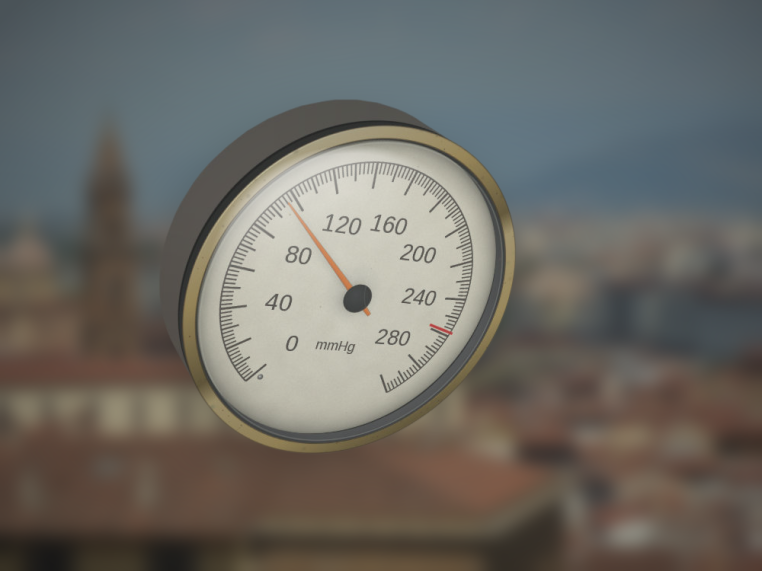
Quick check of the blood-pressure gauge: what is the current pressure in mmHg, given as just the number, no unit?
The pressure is 96
